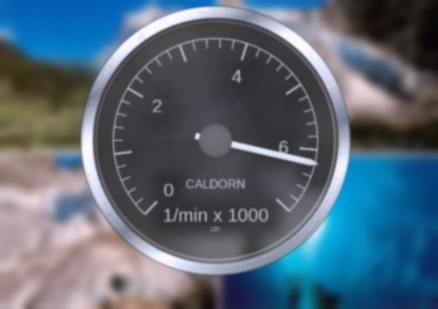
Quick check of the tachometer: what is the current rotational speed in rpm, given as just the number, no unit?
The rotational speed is 6200
